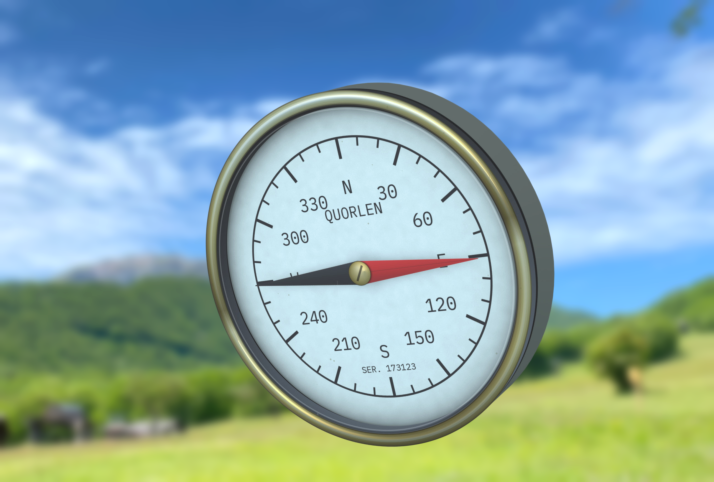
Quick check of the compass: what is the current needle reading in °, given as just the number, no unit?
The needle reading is 90
